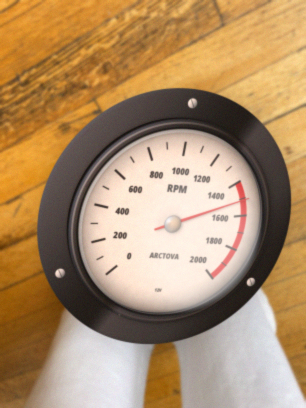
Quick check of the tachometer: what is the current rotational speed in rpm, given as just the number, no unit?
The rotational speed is 1500
